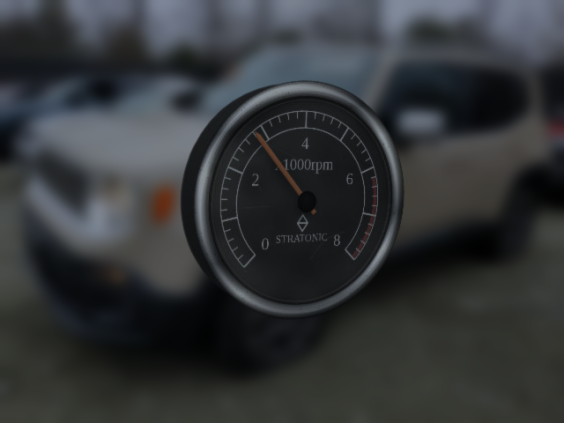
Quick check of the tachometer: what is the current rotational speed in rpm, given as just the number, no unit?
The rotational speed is 2800
